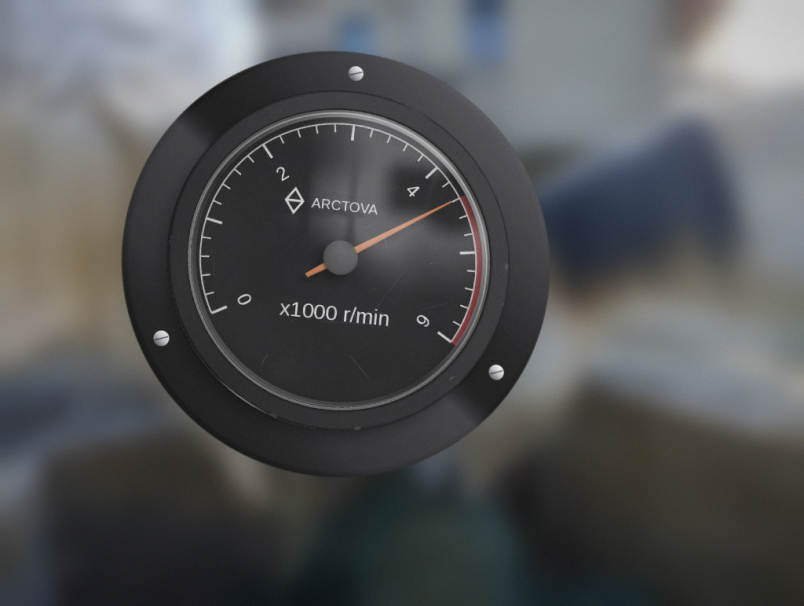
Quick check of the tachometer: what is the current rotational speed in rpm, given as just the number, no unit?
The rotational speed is 4400
